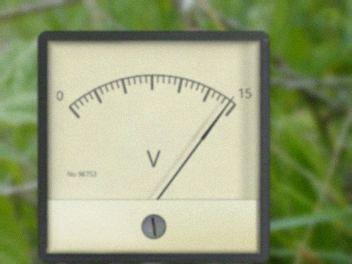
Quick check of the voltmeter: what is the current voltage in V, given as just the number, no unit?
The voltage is 14.5
